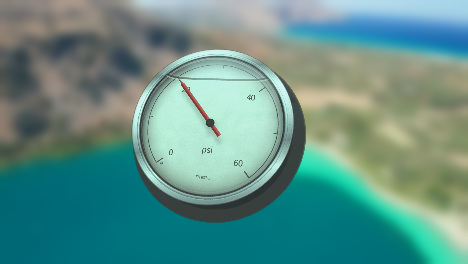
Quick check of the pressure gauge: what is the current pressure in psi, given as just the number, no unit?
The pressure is 20
